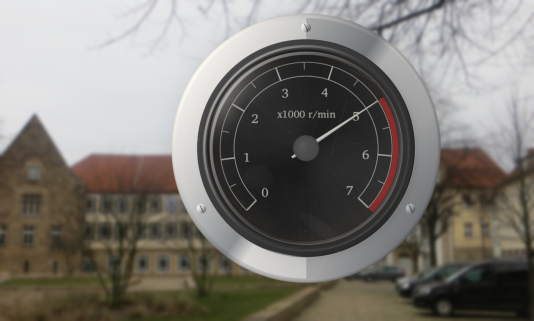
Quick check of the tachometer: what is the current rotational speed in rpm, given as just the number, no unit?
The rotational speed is 5000
